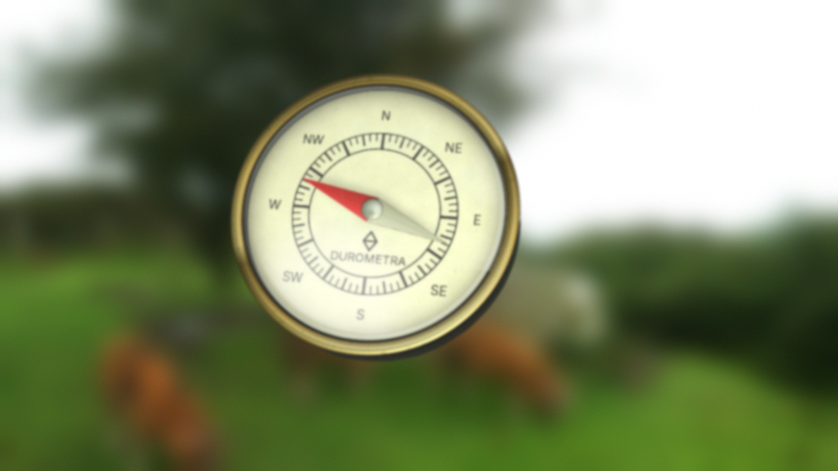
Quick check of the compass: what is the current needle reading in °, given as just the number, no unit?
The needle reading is 290
